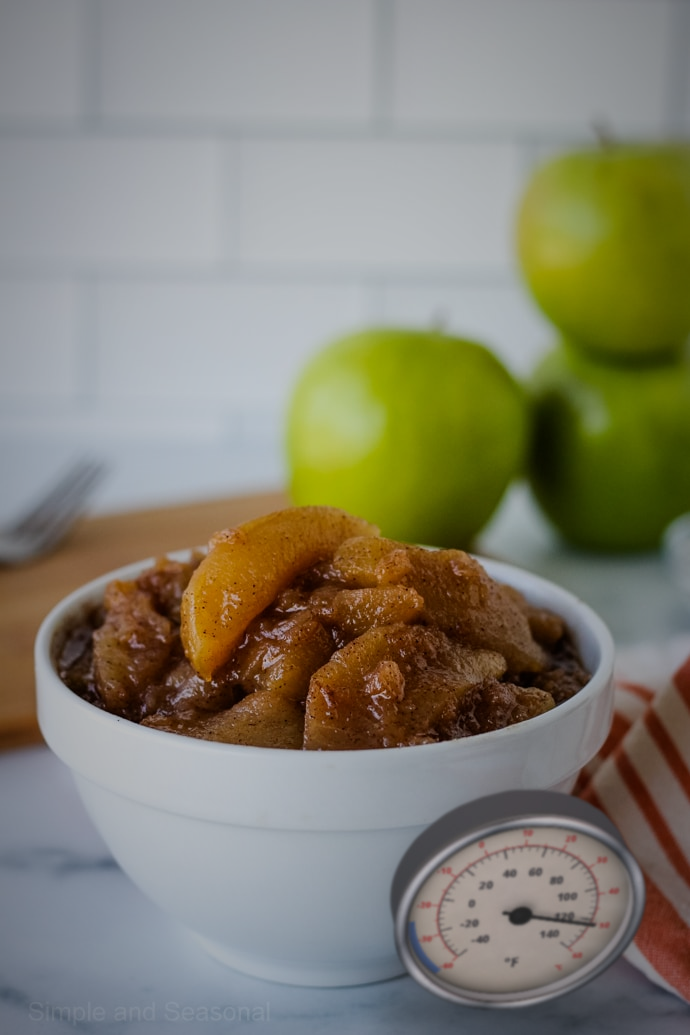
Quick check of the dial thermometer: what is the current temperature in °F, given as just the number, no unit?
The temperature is 120
